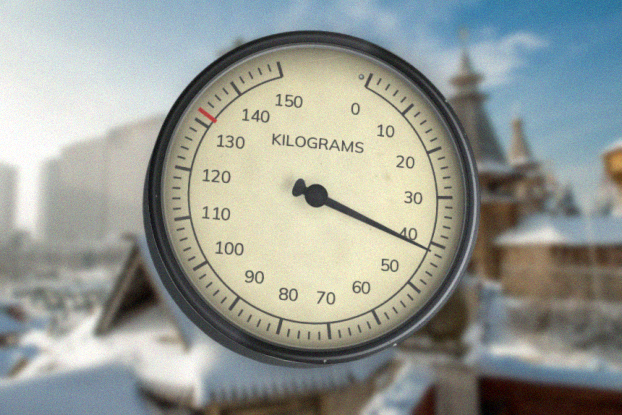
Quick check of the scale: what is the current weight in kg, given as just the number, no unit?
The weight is 42
